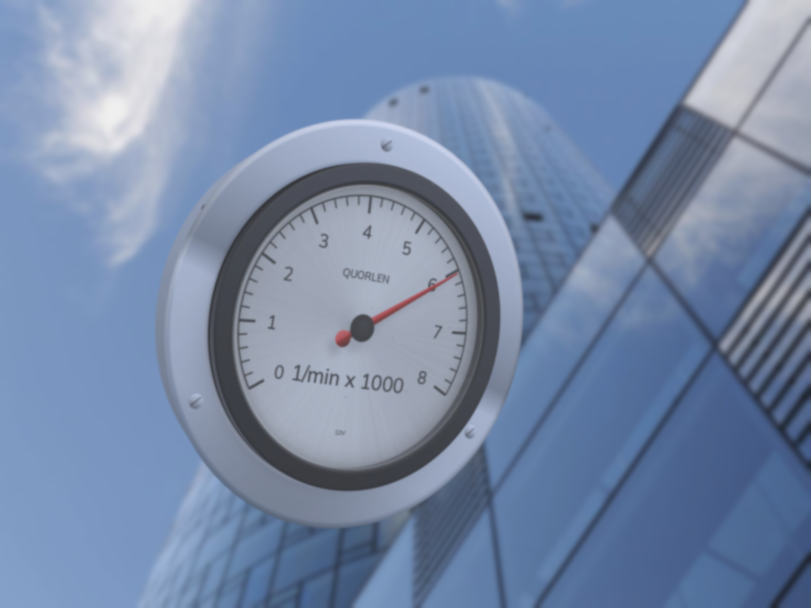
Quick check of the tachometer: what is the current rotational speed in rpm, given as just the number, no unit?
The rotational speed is 6000
